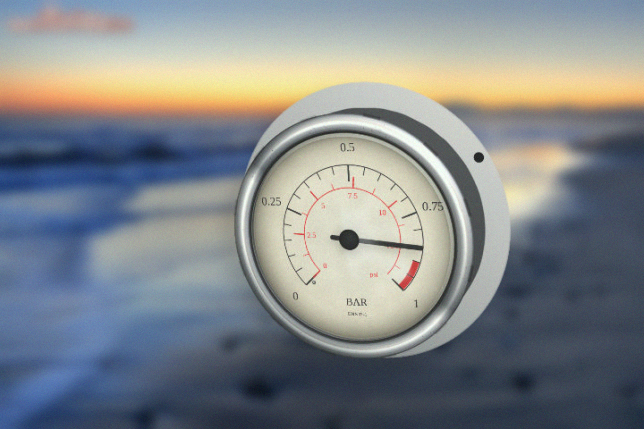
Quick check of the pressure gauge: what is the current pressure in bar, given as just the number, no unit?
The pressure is 0.85
